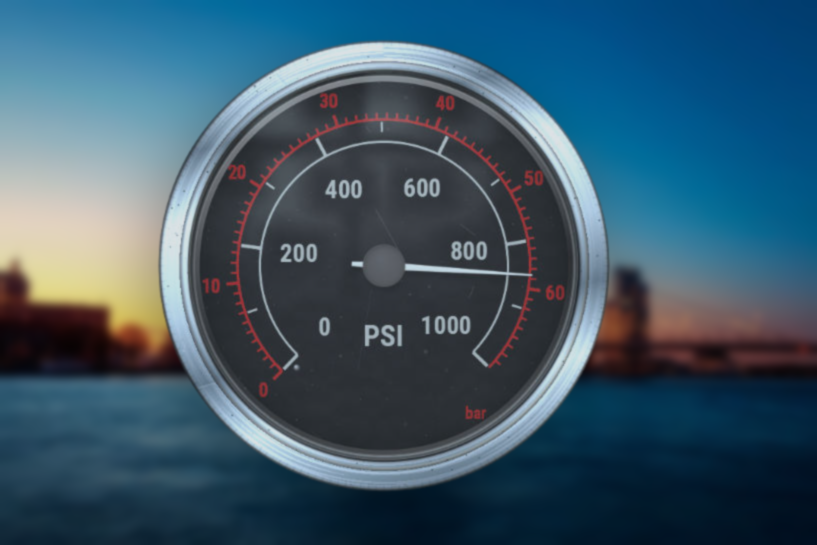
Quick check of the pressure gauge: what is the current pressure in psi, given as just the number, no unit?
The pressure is 850
